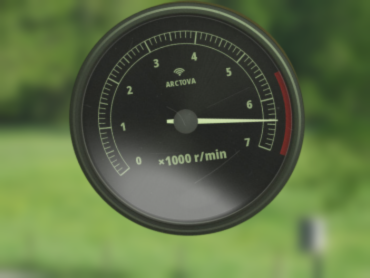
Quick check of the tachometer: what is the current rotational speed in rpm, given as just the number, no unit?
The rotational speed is 6400
